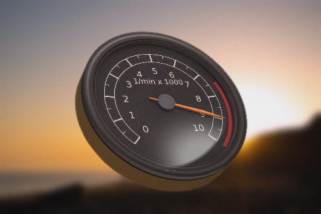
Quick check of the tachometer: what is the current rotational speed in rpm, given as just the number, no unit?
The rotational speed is 9000
